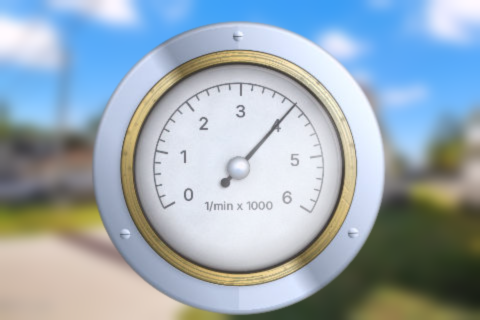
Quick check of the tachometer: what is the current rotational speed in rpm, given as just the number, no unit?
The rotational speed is 4000
